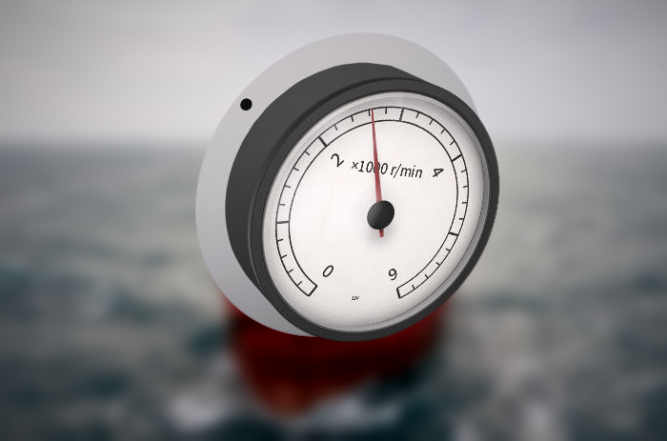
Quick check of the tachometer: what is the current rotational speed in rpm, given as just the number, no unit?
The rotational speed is 2600
